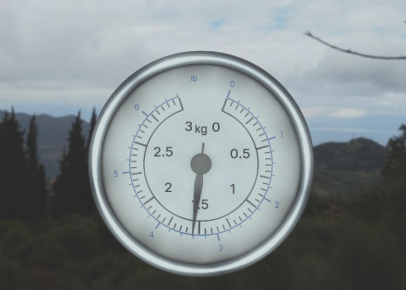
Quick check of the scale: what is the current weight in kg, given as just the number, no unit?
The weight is 1.55
